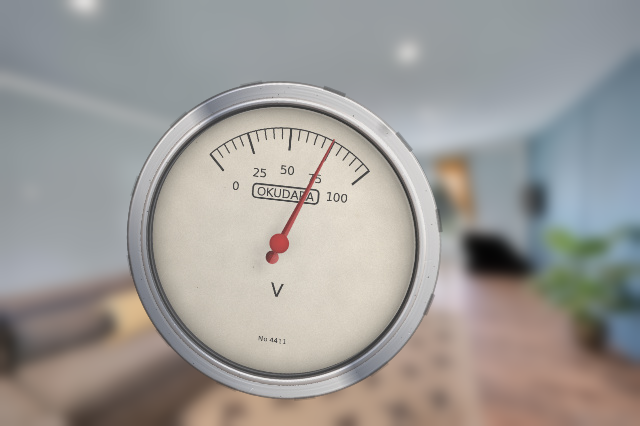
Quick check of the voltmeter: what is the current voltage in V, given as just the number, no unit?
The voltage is 75
